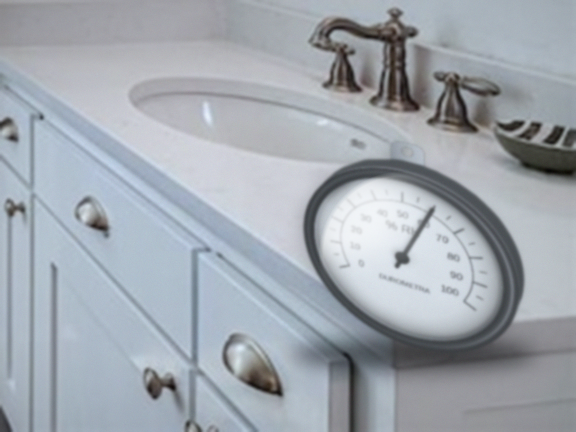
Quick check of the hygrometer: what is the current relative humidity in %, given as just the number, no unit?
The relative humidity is 60
